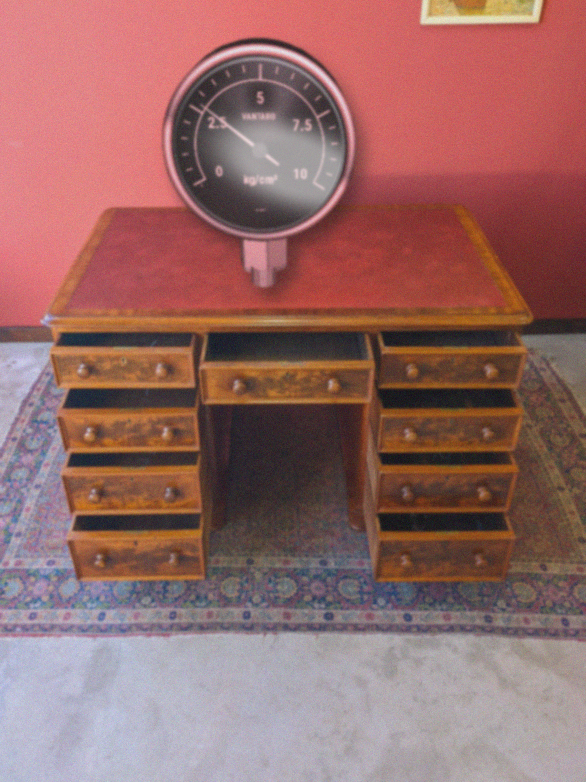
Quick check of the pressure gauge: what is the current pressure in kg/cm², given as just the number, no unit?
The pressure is 2.75
